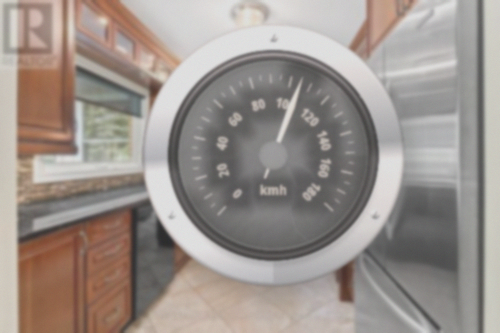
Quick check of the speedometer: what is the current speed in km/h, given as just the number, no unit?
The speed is 105
